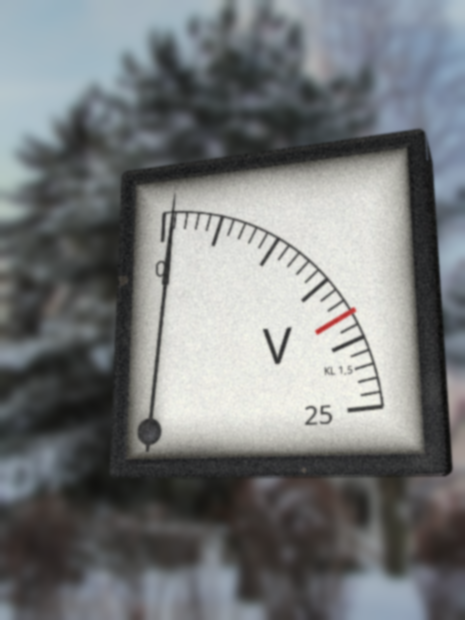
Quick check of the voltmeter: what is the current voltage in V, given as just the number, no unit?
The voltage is 1
